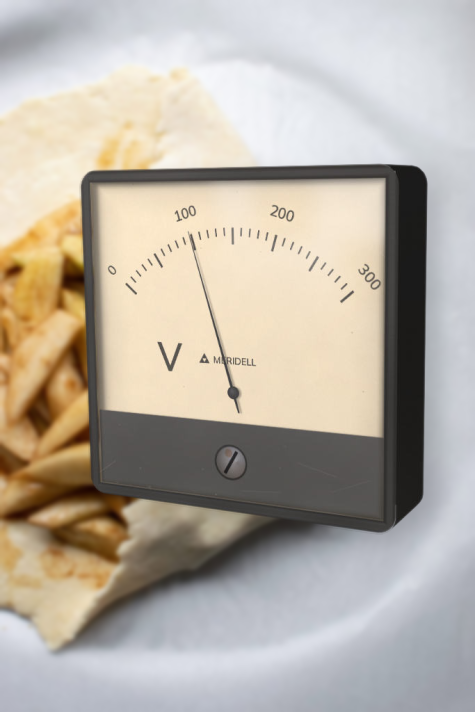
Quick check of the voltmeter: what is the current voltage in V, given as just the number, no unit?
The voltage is 100
